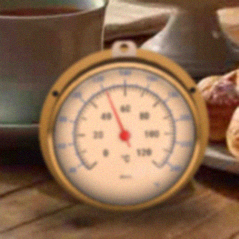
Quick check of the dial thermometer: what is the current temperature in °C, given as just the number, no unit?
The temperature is 50
